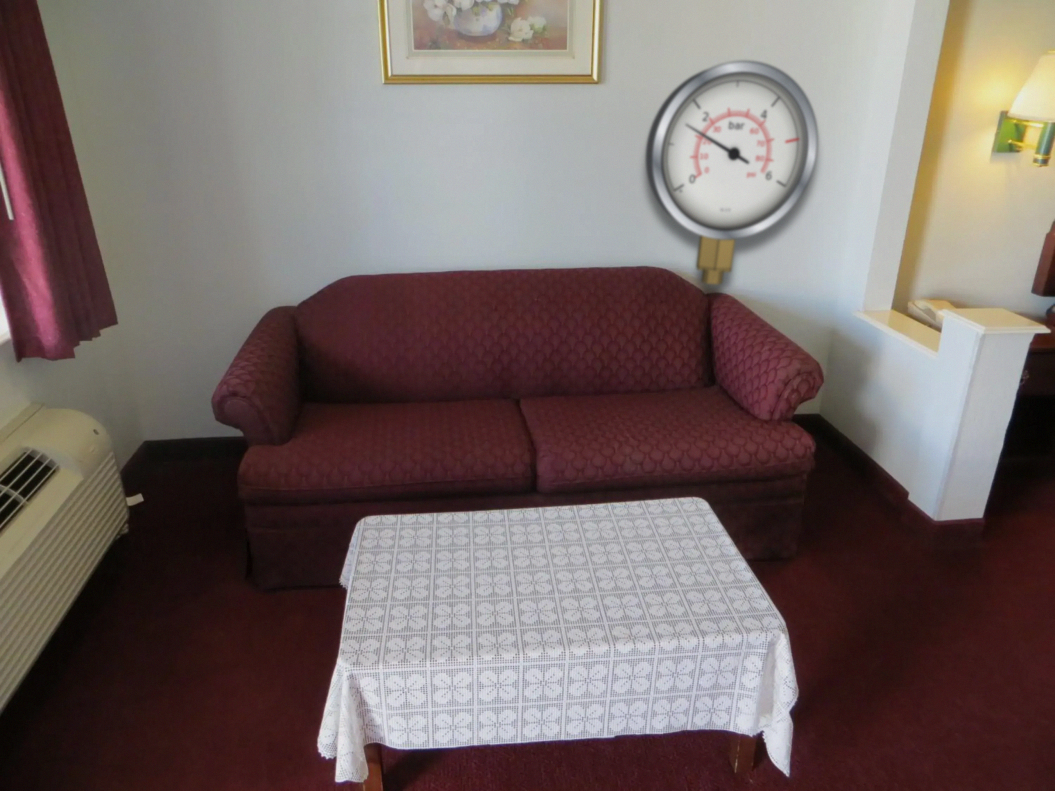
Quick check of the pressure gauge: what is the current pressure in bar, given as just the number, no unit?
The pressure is 1.5
